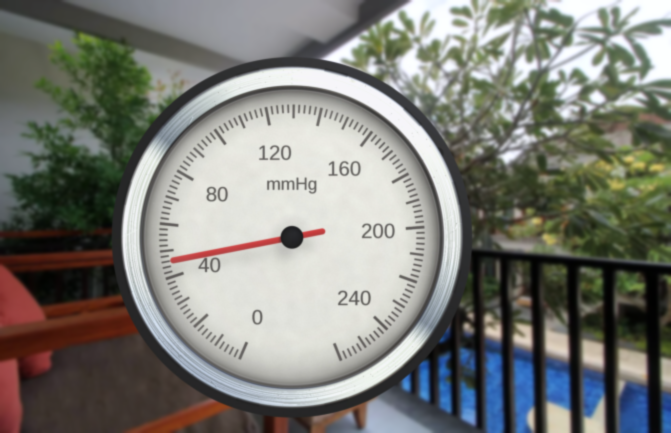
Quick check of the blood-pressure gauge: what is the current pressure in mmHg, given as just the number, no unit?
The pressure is 46
